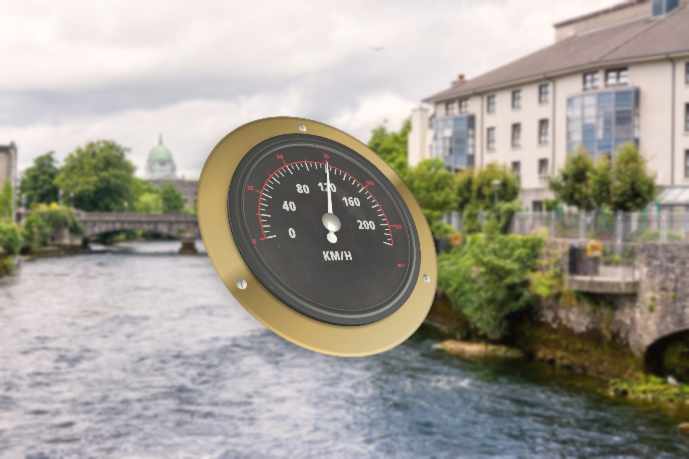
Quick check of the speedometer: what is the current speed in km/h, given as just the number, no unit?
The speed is 120
